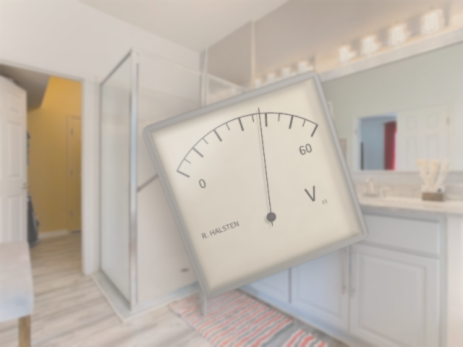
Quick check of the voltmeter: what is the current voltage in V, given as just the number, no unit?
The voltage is 37.5
